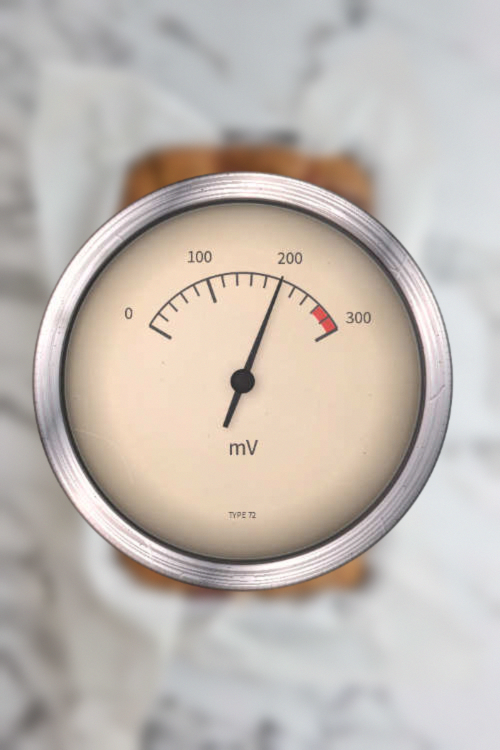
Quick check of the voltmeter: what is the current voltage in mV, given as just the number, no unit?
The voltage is 200
